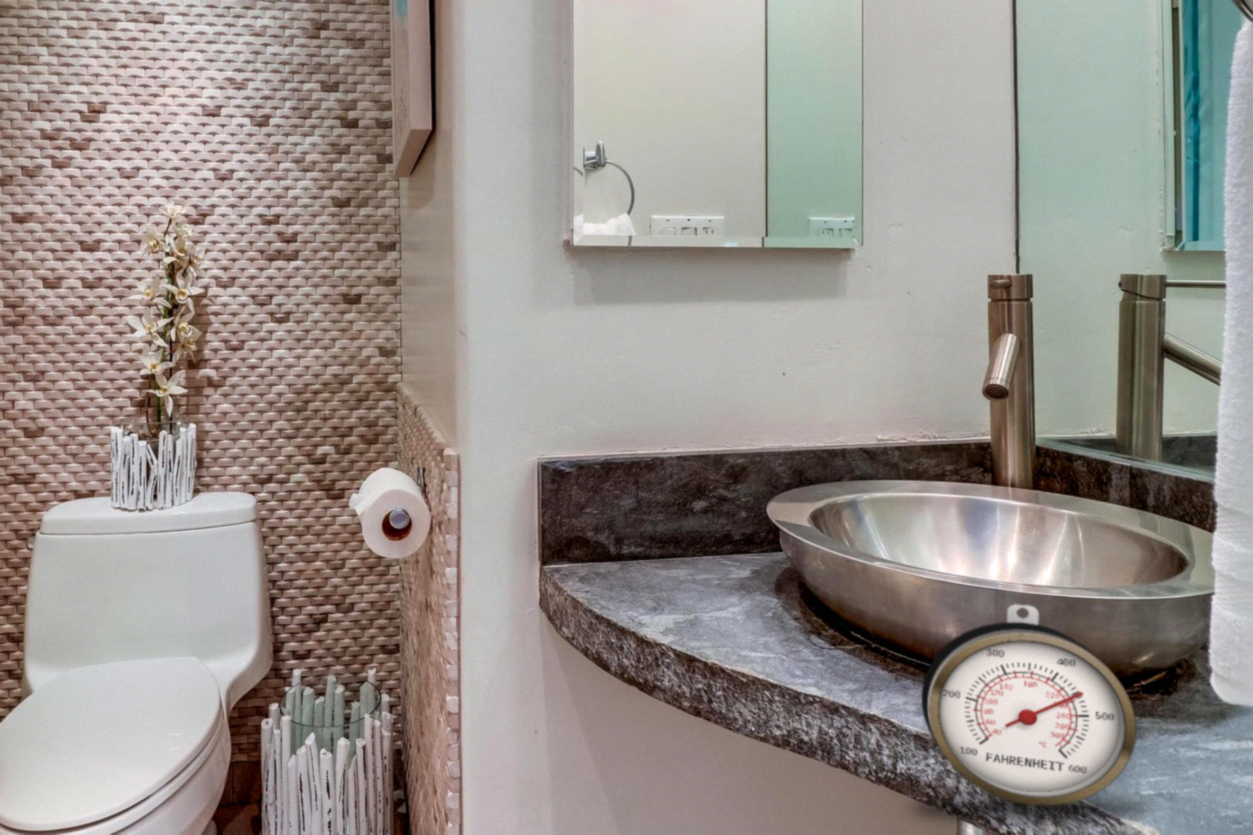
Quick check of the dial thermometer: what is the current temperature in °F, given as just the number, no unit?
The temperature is 450
